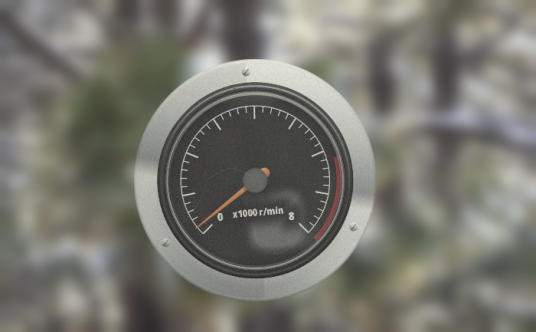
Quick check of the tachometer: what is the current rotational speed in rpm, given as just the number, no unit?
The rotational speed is 200
